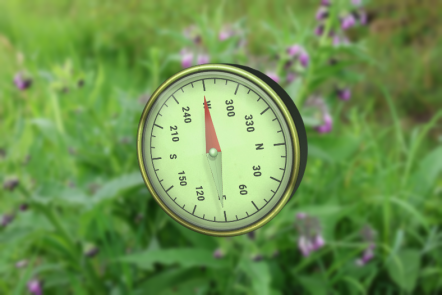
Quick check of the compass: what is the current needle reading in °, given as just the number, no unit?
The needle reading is 270
